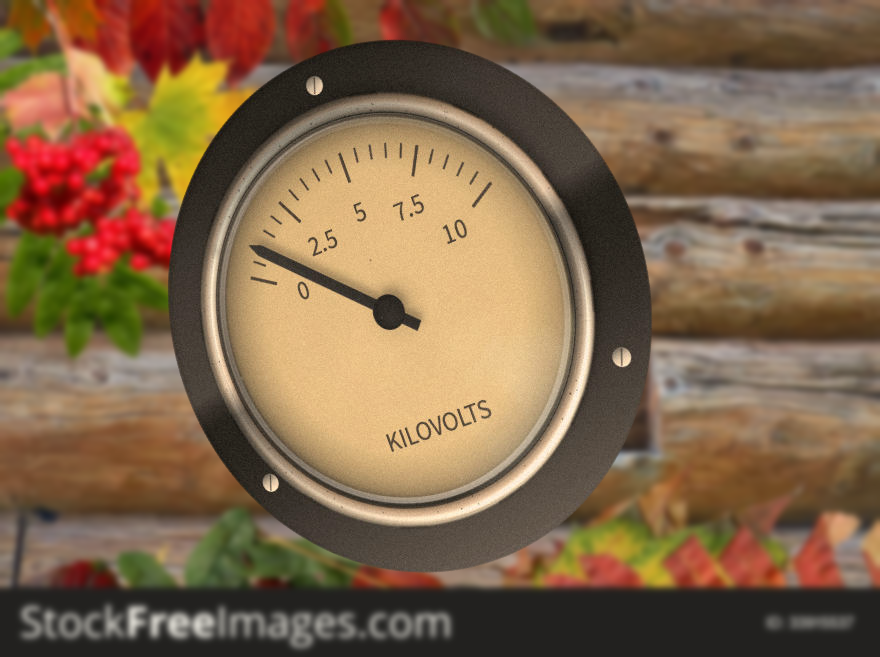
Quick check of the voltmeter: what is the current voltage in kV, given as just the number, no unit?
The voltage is 1
